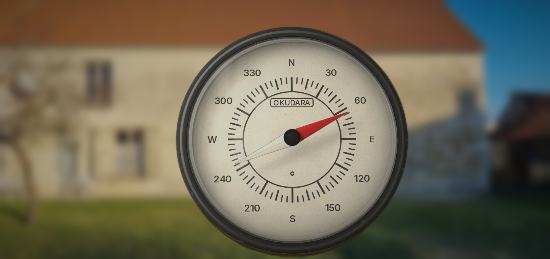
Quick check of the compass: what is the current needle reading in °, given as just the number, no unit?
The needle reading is 65
